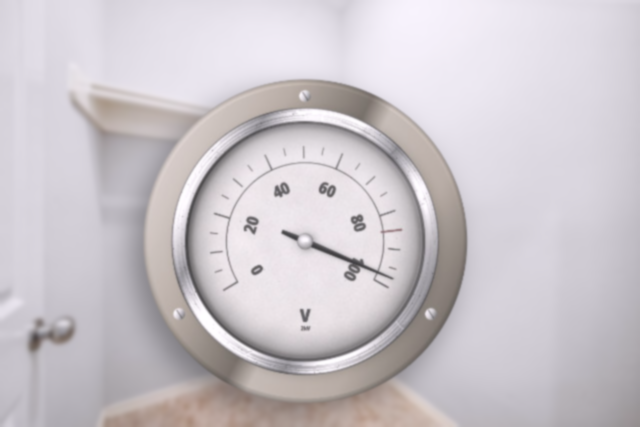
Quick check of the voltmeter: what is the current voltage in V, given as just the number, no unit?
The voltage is 97.5
